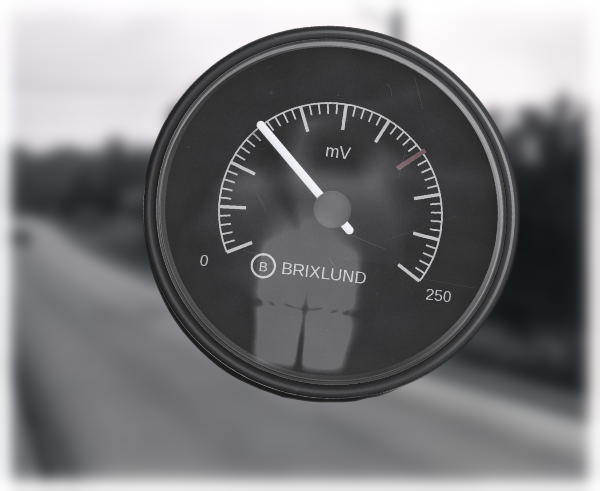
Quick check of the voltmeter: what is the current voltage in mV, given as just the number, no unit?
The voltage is 75
